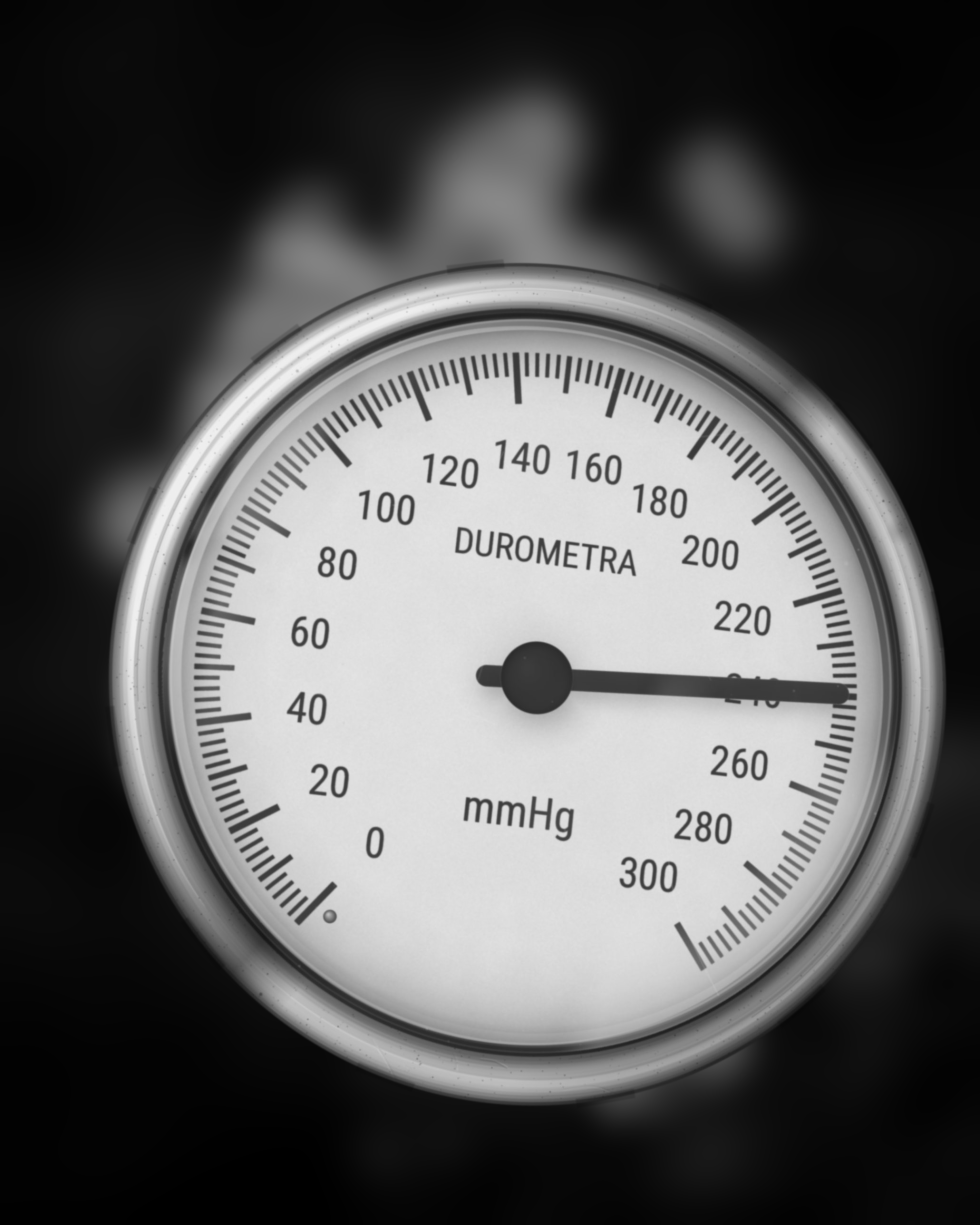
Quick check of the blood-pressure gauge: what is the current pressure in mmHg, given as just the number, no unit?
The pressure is 240
